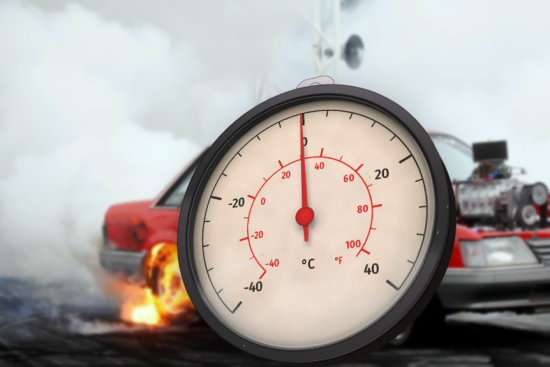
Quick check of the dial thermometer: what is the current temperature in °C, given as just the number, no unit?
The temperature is 0
